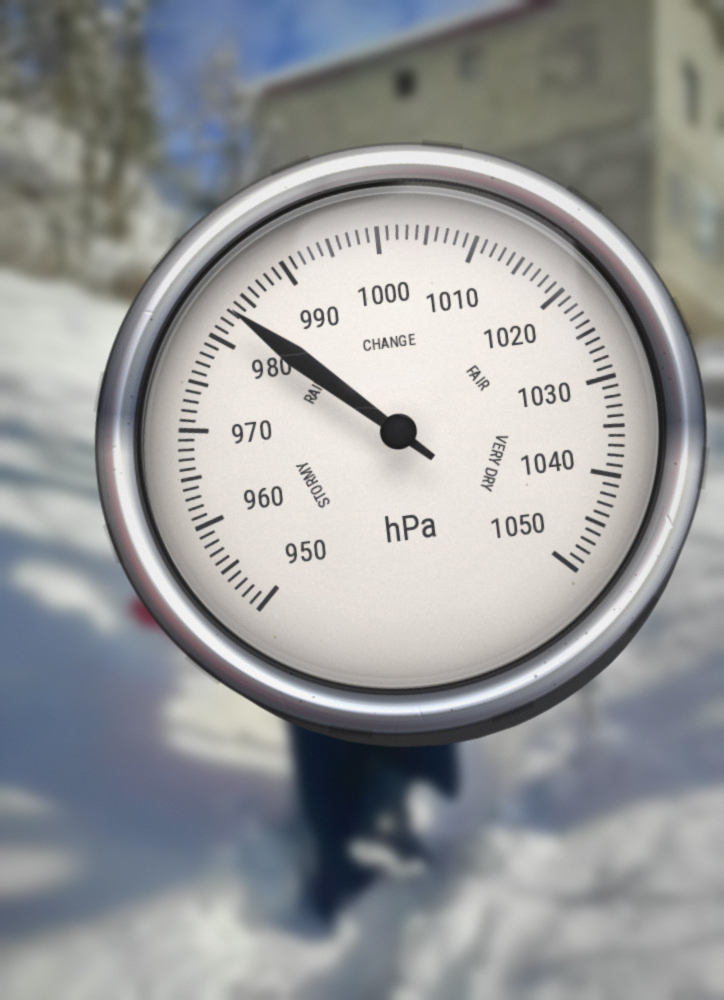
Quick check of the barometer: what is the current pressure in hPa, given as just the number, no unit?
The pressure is 983
